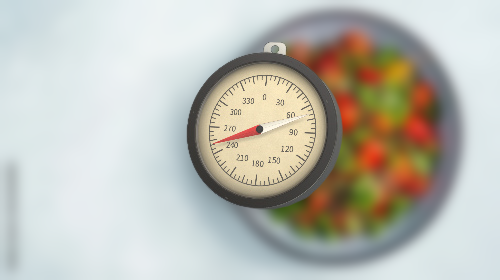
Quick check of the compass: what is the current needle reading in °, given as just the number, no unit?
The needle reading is 250
